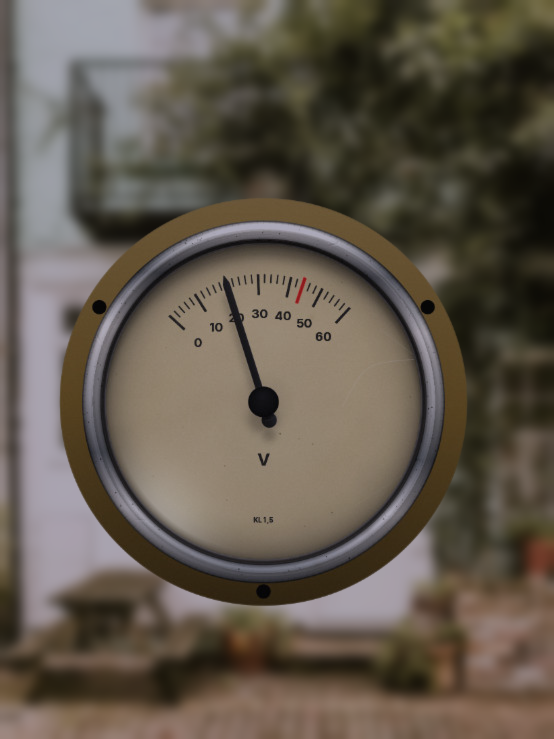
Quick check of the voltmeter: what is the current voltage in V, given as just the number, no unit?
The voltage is 20
